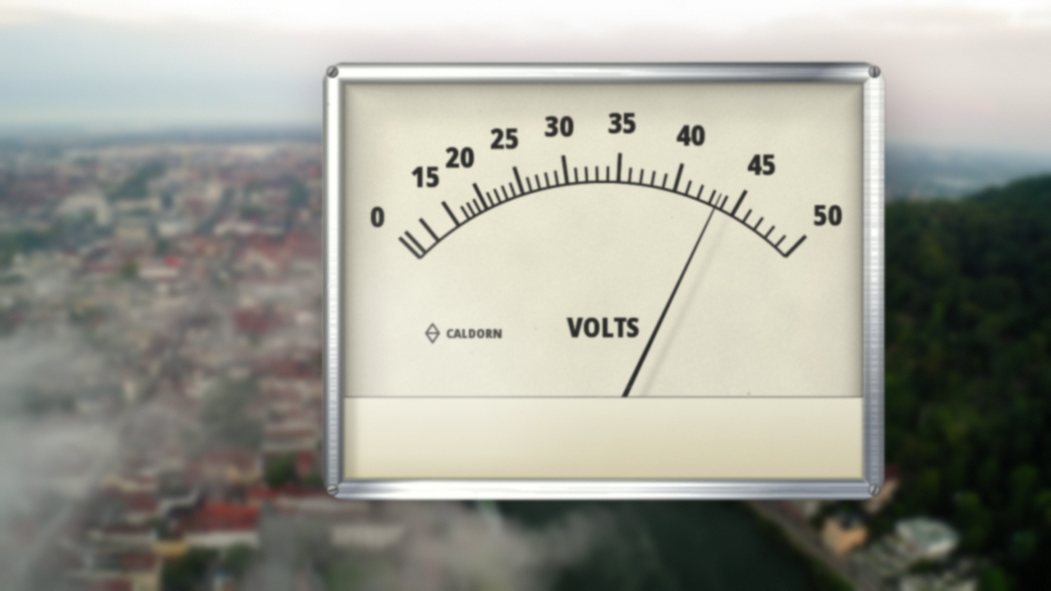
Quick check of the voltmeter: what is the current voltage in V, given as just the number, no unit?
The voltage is 43.5
